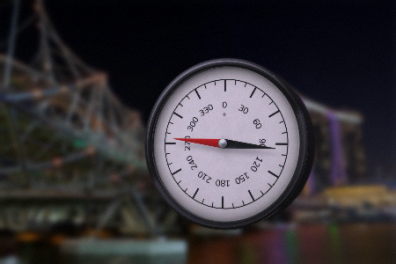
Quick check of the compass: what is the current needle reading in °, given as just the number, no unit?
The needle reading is 275
